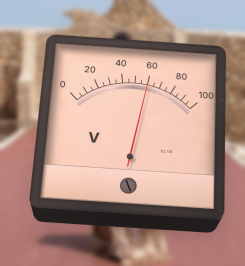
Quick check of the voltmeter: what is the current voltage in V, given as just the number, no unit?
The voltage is 60
